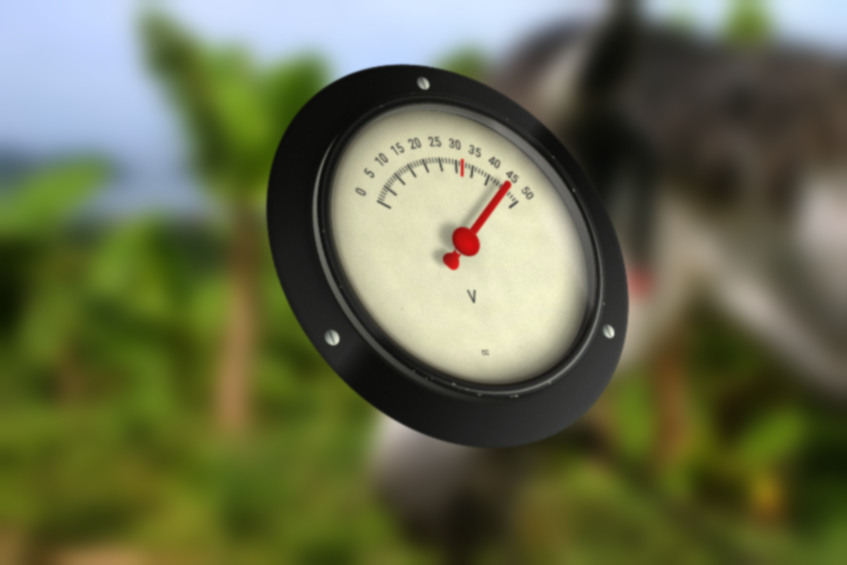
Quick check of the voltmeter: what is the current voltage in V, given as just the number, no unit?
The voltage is 45
